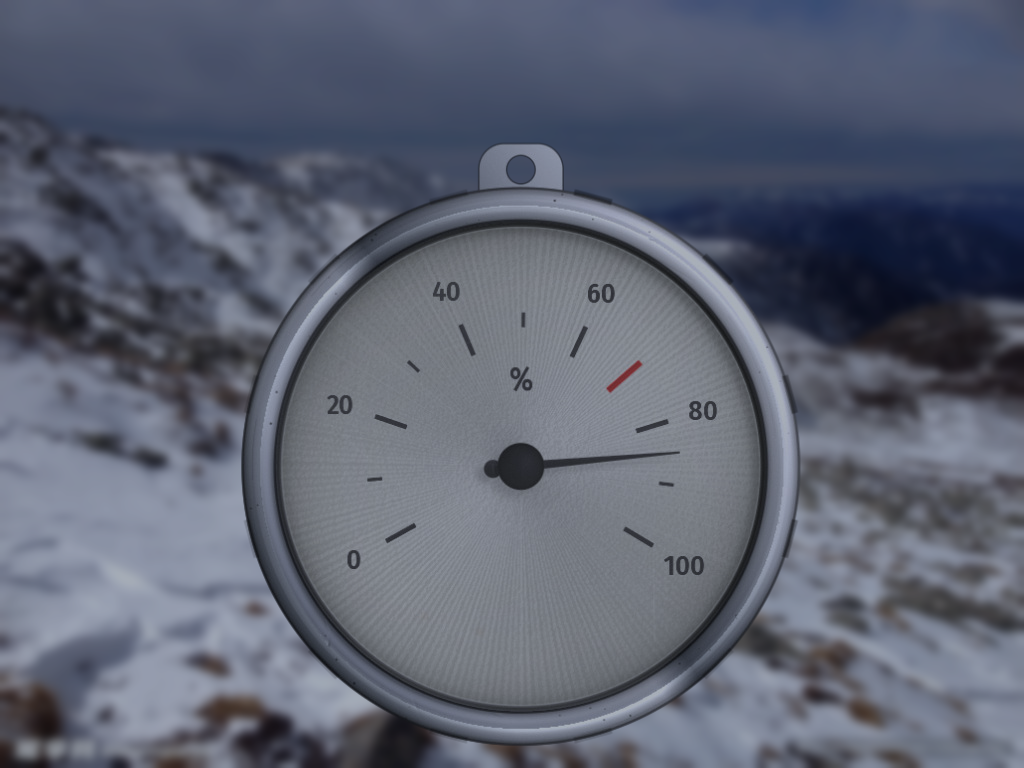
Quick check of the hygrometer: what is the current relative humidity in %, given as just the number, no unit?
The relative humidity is 85
